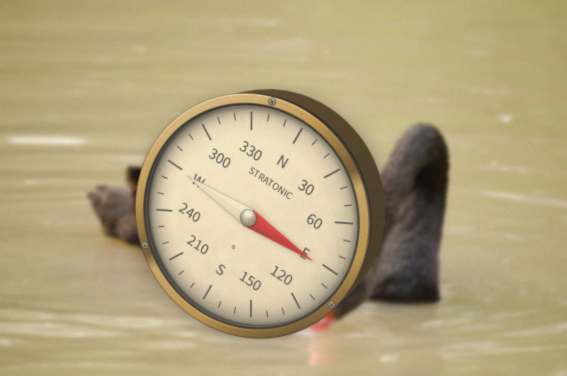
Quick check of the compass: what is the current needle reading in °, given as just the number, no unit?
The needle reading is 90
